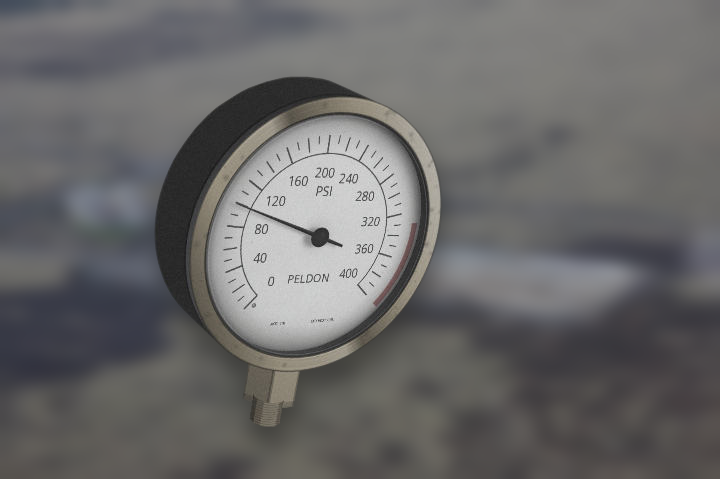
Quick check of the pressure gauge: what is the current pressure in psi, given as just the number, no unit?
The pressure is 100
